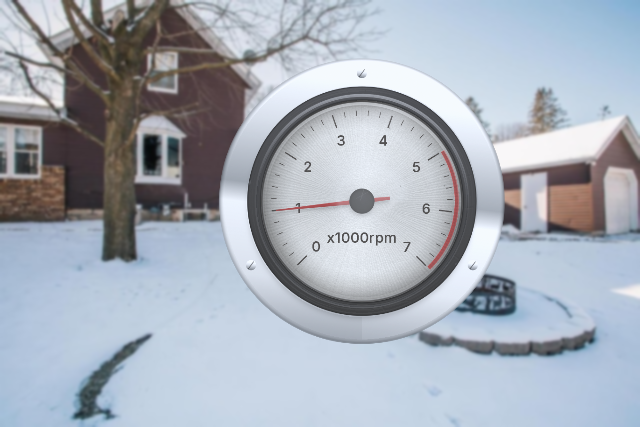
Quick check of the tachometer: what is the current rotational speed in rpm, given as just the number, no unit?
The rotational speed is 1000
